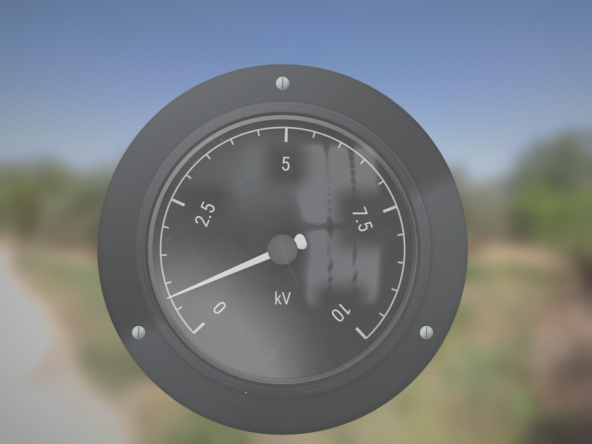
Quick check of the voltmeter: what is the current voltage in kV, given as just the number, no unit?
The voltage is 0.75
